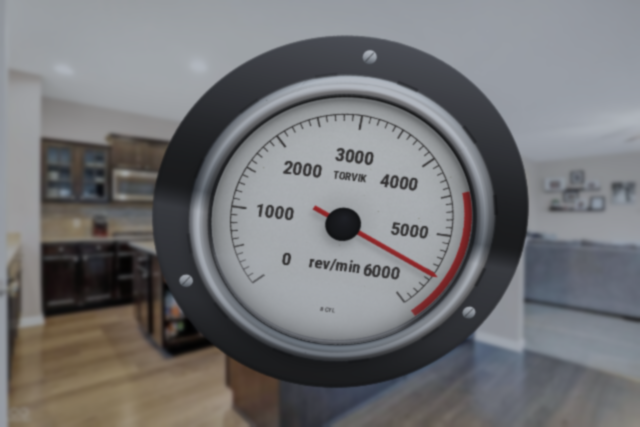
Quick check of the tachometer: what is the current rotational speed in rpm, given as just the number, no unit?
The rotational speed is 5500
